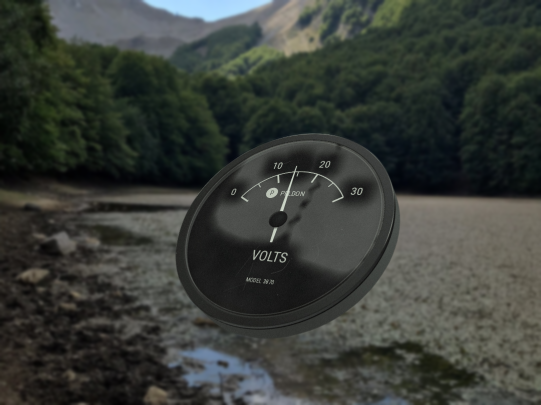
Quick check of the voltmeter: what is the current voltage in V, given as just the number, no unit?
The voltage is 15
